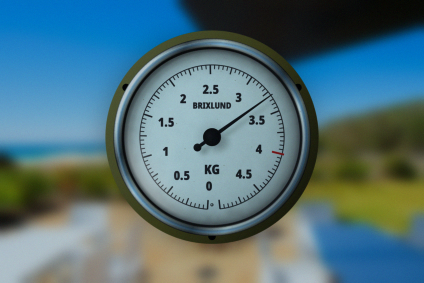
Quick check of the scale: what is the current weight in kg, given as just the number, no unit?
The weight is 3.3
